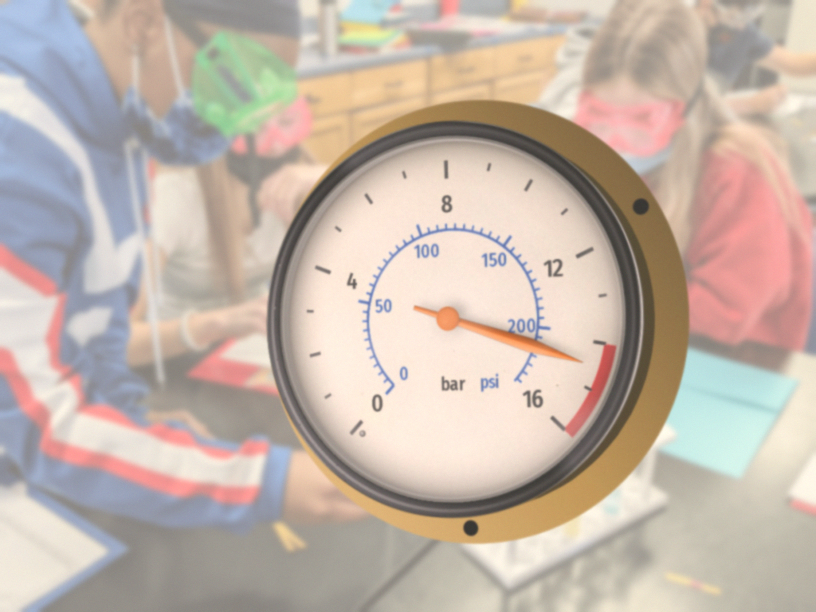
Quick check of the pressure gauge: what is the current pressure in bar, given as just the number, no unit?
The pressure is 14.5
